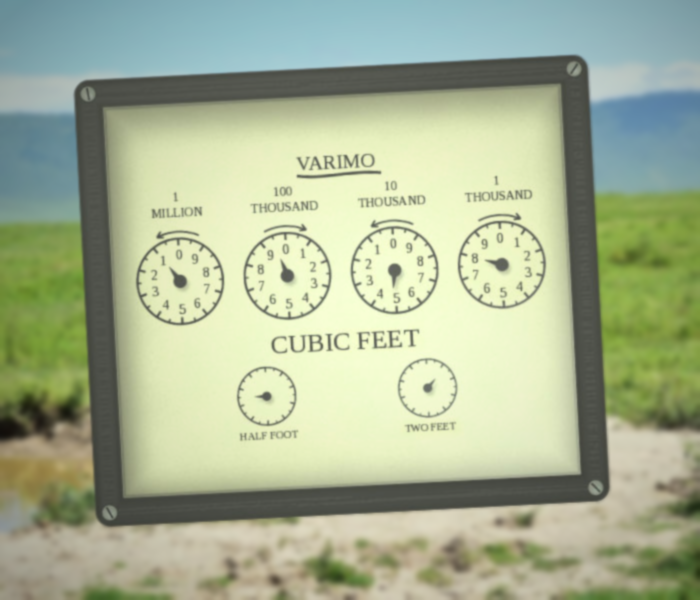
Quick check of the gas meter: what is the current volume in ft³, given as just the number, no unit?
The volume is 94800
